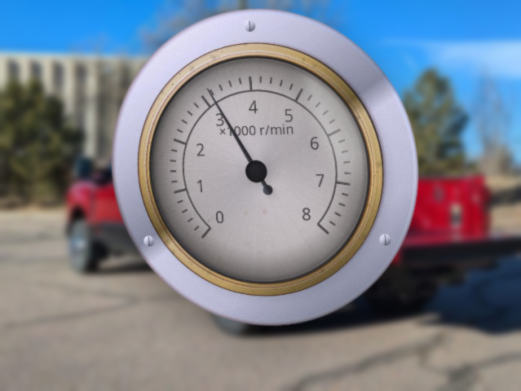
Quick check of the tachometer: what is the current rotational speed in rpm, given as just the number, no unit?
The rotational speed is 3200
